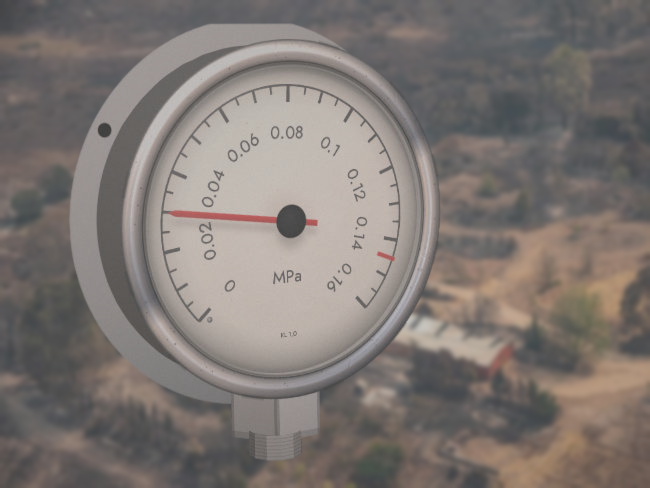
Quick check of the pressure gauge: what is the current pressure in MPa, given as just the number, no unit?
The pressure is 0.03
